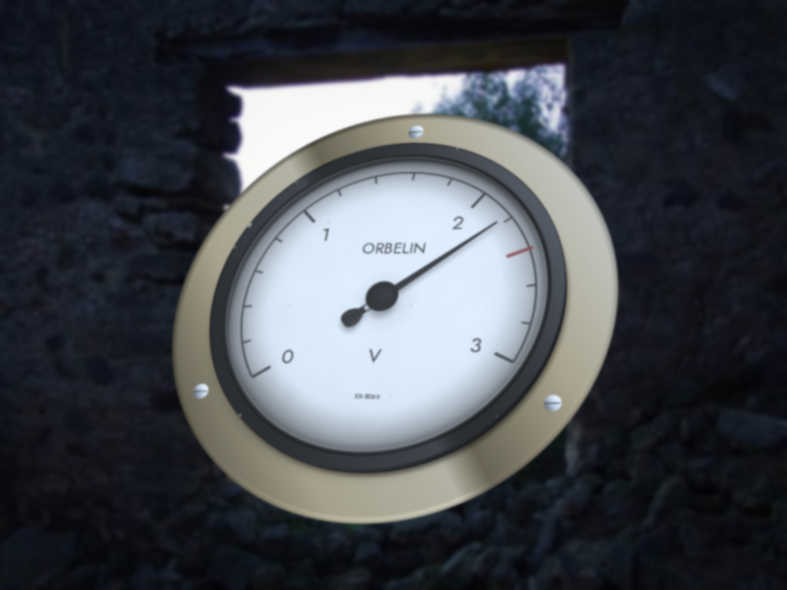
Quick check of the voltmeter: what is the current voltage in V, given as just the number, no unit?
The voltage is 2.2
